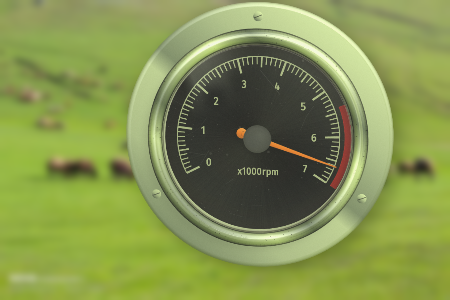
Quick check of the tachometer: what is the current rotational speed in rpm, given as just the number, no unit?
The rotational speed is 6600
